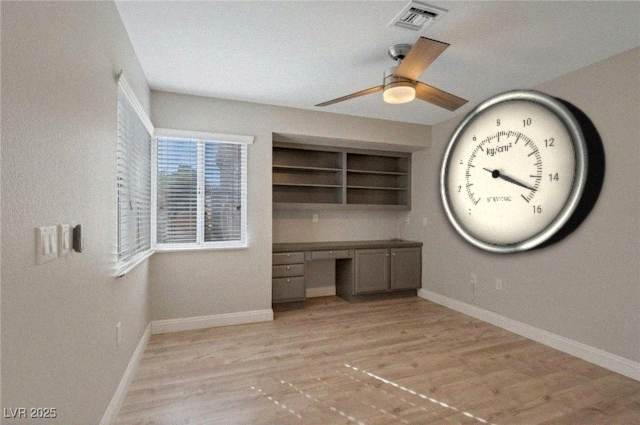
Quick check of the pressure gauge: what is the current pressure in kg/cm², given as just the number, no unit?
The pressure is 15
